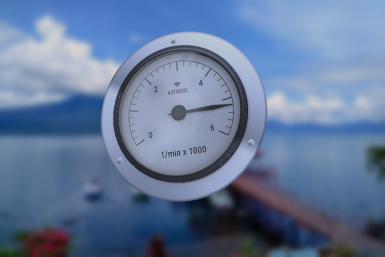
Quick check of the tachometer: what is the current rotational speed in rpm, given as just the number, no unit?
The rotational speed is 5200
